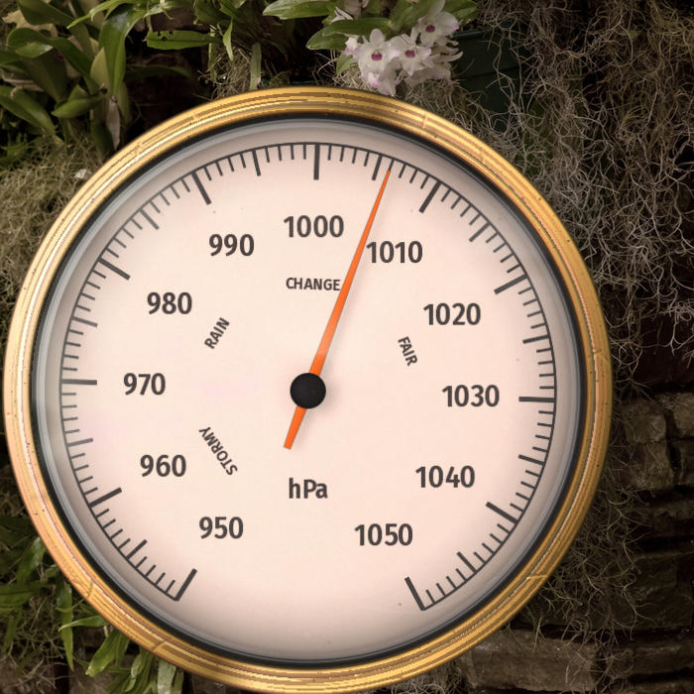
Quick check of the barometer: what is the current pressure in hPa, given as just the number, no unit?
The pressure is 1006
